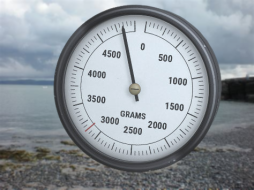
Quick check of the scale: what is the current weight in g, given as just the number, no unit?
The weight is 4850
